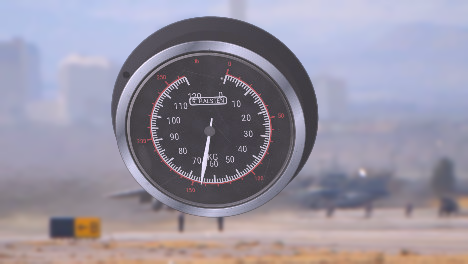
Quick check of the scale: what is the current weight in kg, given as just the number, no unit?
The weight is 65
